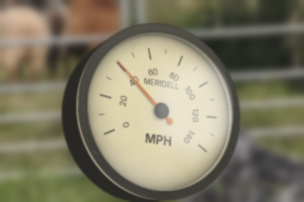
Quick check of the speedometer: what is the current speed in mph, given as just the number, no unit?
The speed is 40
